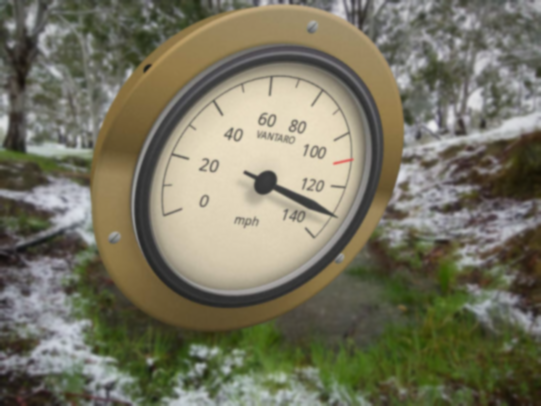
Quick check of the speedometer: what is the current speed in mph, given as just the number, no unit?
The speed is 130
